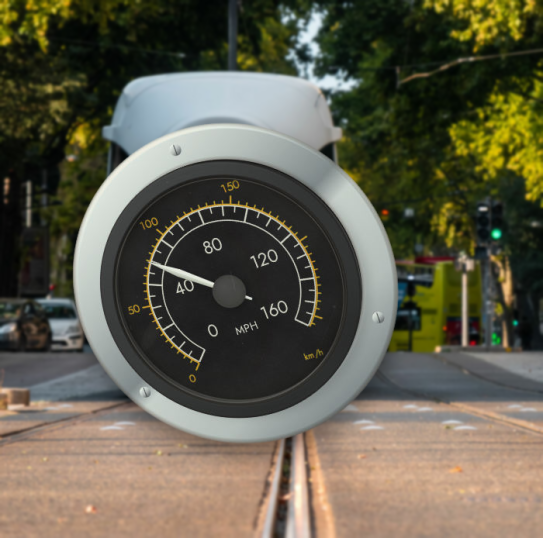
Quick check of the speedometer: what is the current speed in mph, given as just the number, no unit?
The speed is 50
